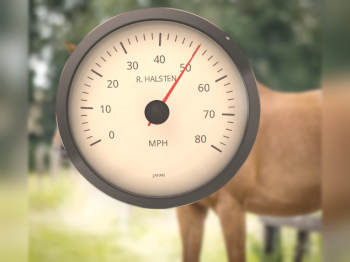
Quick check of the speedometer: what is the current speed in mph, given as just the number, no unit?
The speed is 50
